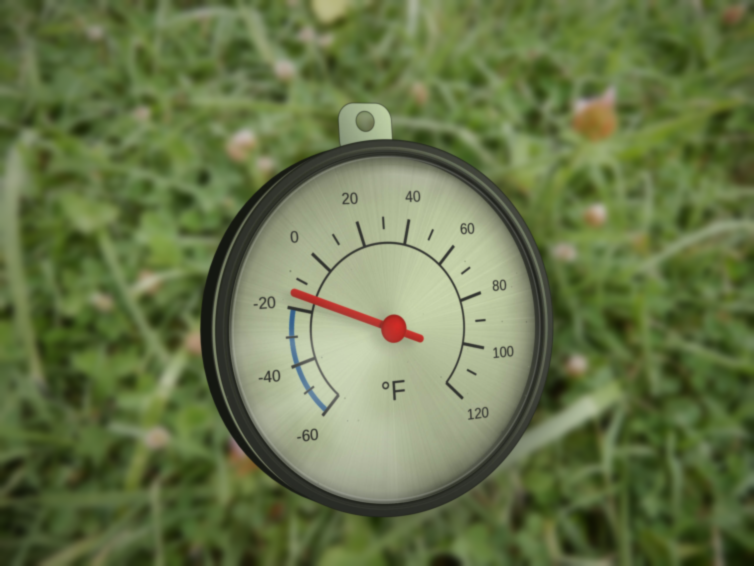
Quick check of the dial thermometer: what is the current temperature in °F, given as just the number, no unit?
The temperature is -15
